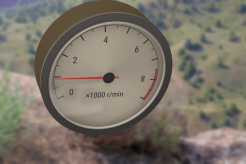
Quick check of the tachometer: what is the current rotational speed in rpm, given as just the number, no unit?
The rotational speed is 1000
